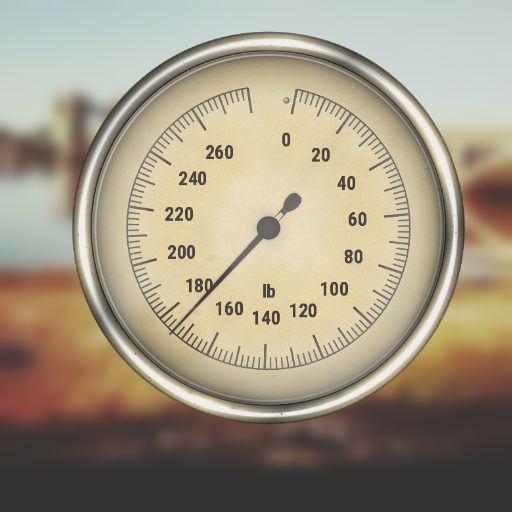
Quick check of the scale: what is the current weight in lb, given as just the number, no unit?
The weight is 174
